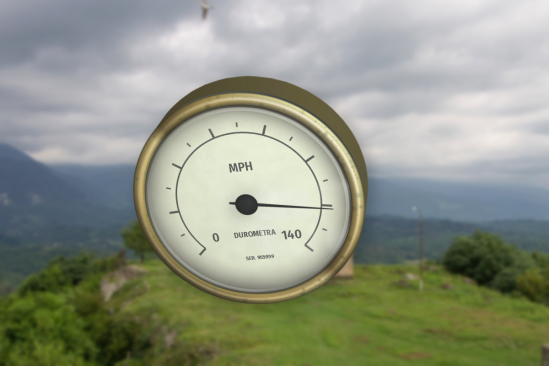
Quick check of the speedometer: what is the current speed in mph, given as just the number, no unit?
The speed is 120
